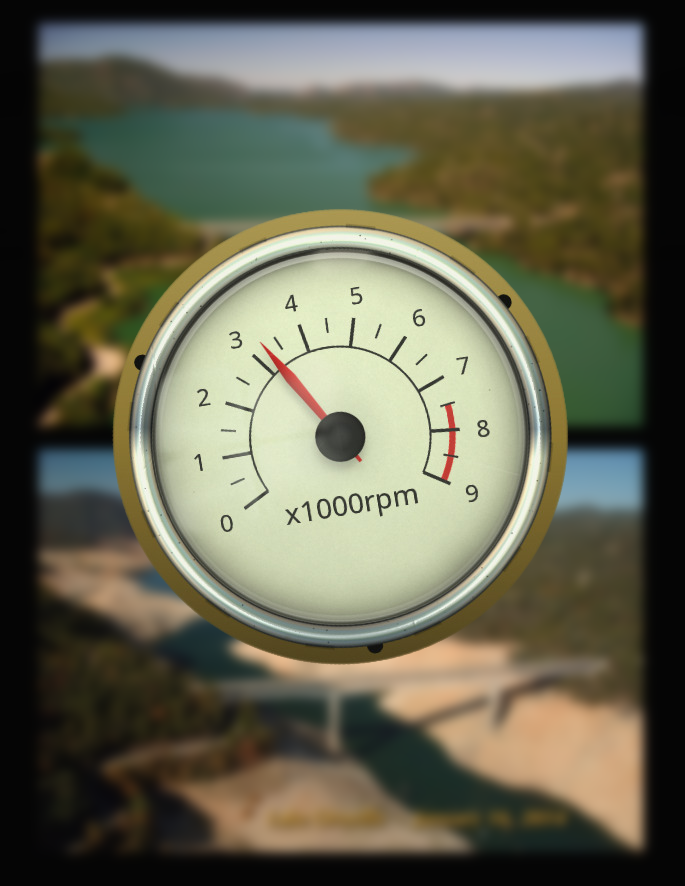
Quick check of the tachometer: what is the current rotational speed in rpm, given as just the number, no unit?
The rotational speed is 3250
